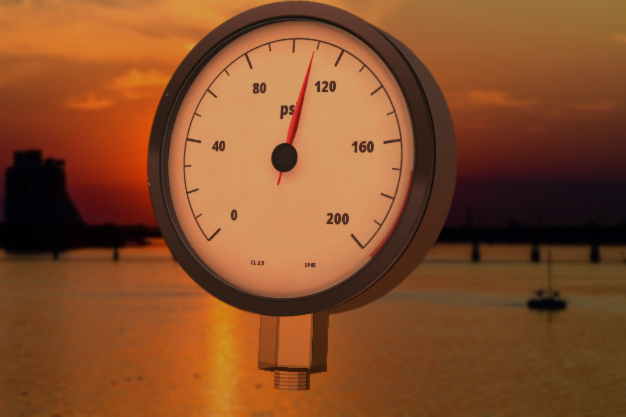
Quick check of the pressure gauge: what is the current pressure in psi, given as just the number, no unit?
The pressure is 110
